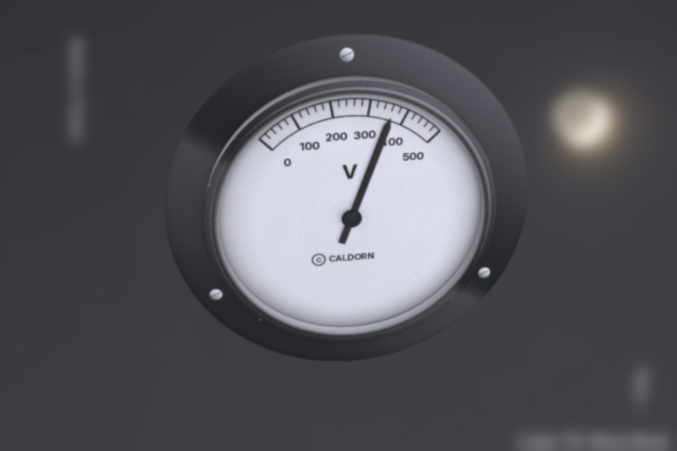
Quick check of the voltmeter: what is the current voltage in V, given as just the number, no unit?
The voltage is 360
